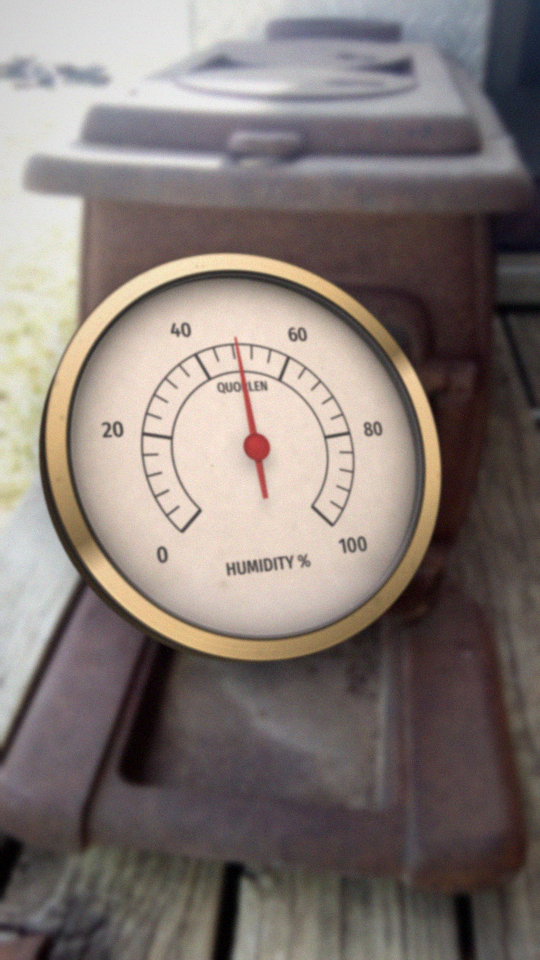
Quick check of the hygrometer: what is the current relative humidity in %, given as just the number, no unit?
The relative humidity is 48
